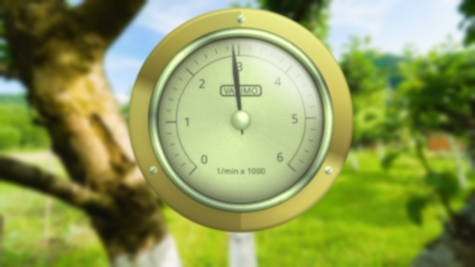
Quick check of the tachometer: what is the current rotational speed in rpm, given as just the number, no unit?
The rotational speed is 2900
